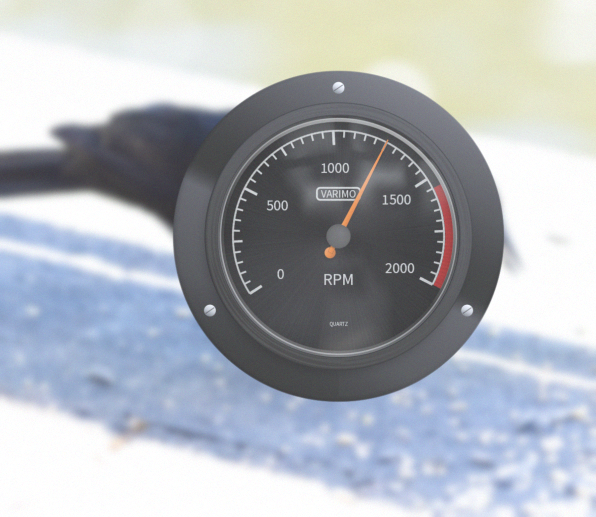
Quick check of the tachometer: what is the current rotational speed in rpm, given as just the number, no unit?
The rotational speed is 1250
